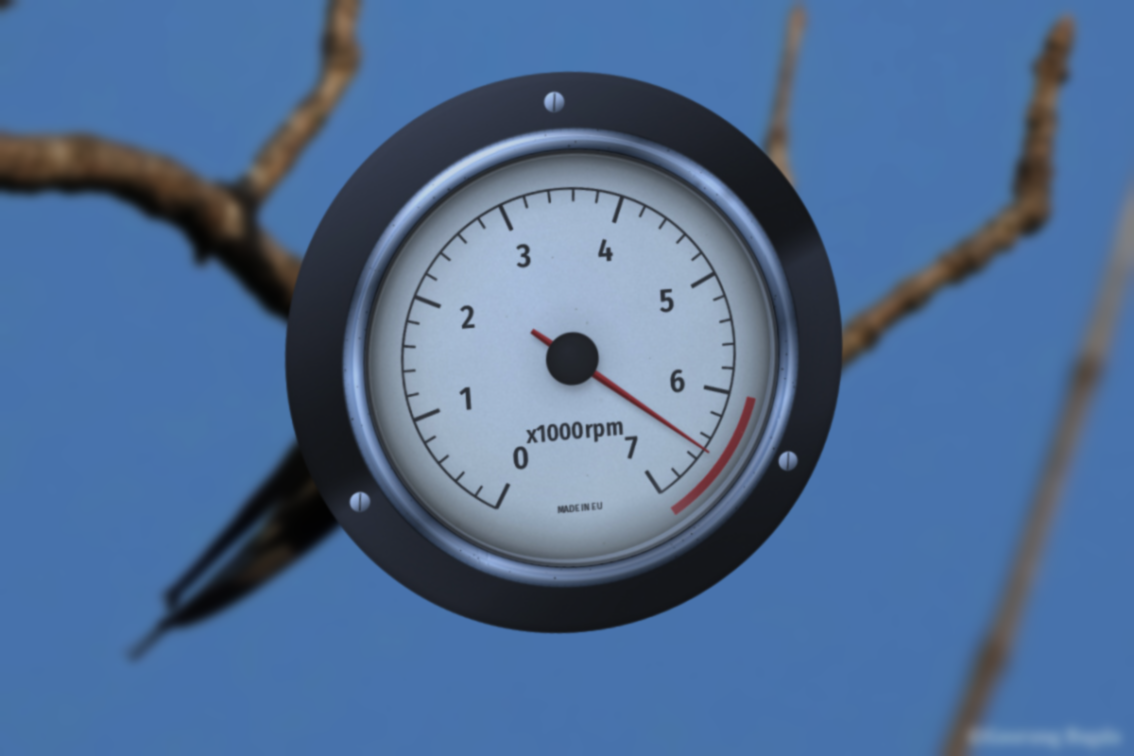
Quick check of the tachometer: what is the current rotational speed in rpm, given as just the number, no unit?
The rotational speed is 6500
